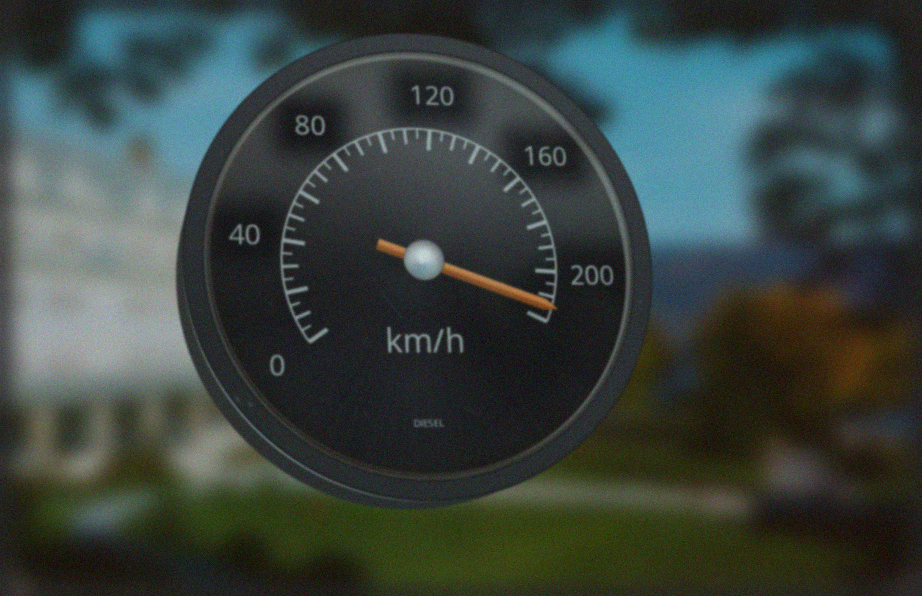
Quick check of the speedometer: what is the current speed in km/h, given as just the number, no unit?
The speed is 215
